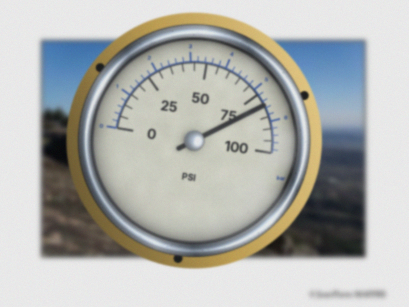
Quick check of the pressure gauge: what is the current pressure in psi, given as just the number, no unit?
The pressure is 80
